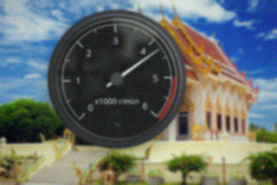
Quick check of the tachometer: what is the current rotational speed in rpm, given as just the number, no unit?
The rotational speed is 4250
